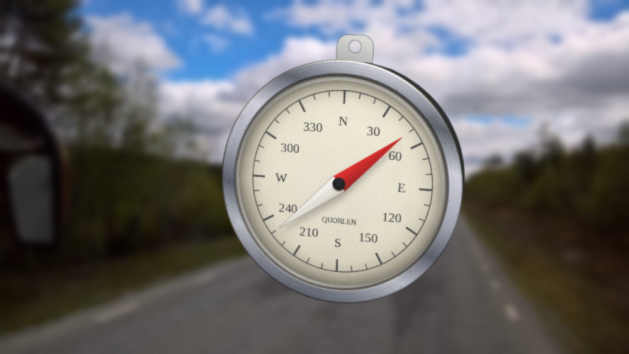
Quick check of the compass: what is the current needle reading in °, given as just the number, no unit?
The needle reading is 50
